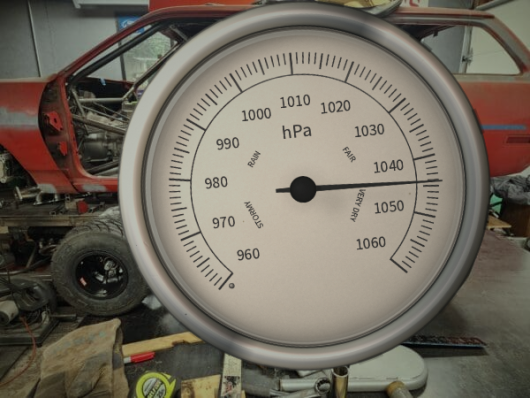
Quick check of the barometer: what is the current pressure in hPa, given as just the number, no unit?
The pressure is 1044
